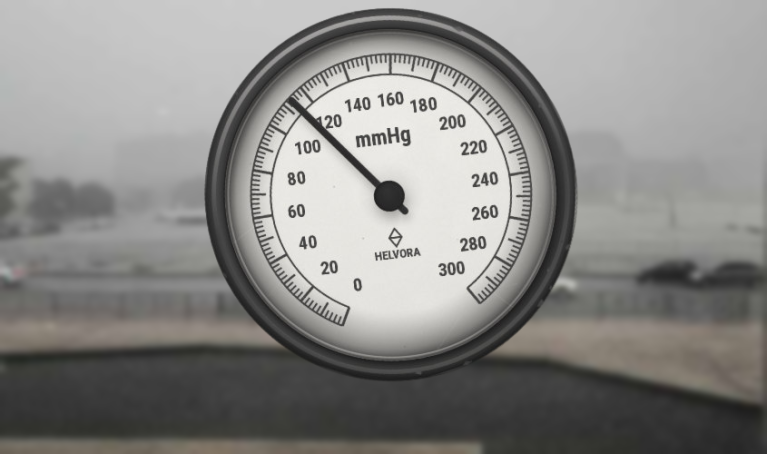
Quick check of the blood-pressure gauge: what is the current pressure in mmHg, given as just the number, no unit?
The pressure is 114
